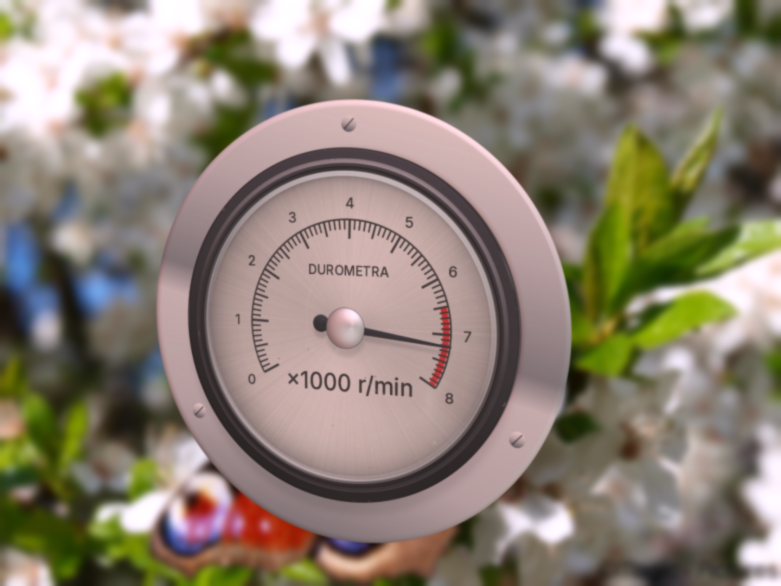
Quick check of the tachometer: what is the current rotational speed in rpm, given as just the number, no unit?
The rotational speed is 7200
